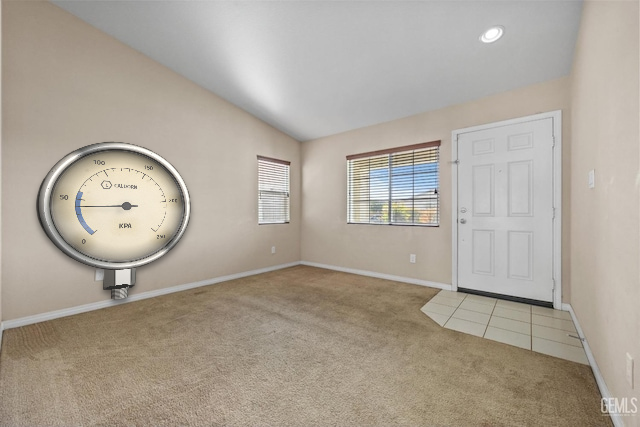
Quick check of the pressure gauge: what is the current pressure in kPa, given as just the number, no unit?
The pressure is 40
